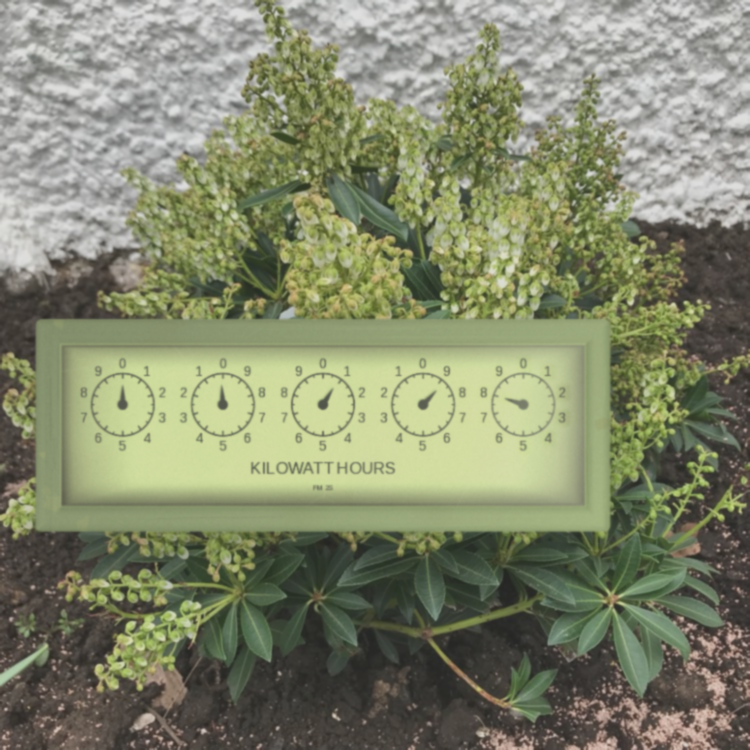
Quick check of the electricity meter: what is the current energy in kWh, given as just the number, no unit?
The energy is 88
